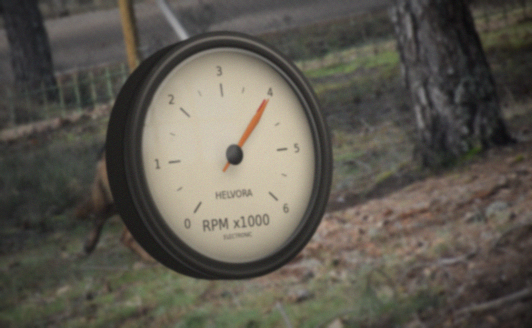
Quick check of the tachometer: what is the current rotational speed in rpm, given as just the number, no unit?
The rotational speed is 4000
